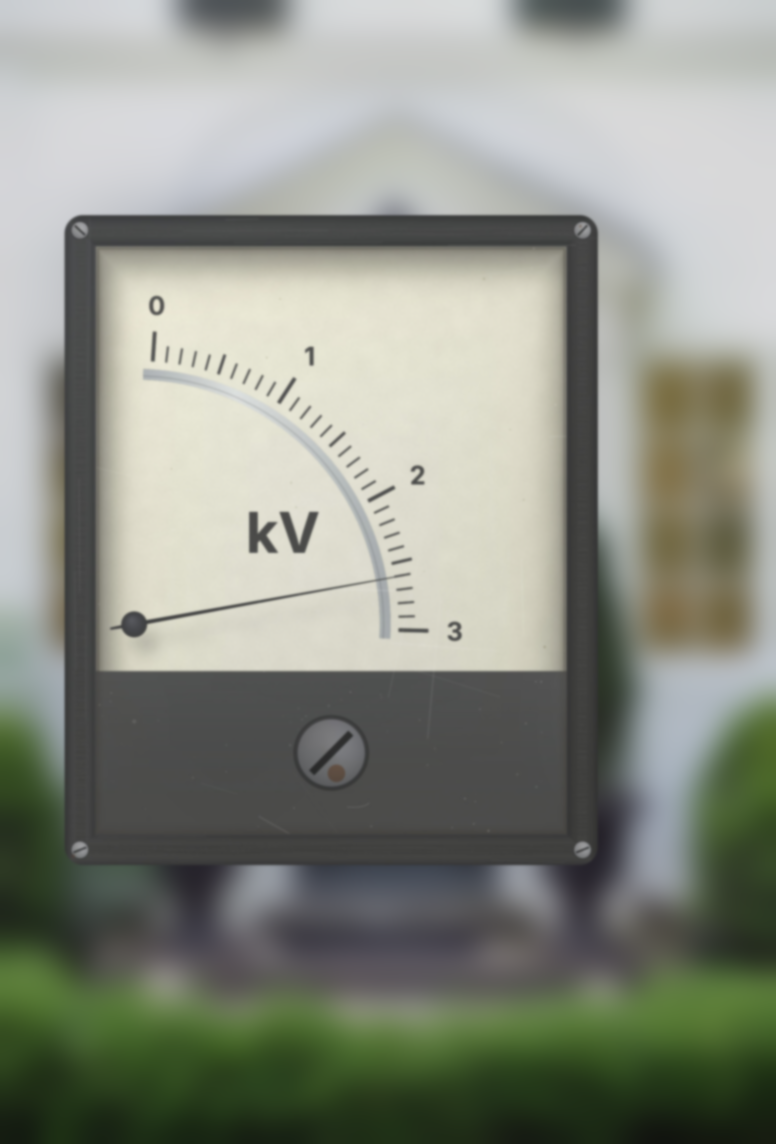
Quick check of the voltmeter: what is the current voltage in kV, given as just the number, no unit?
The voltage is 2.6
